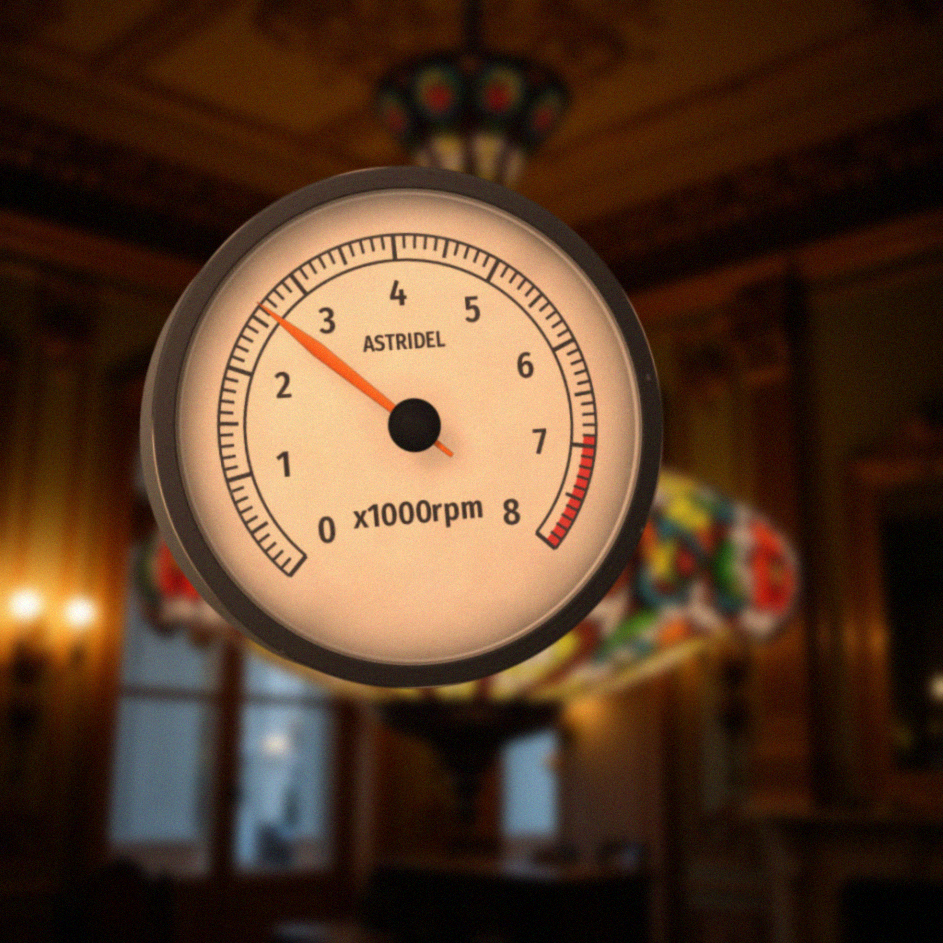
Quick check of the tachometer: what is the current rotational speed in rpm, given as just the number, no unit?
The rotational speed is 2600
